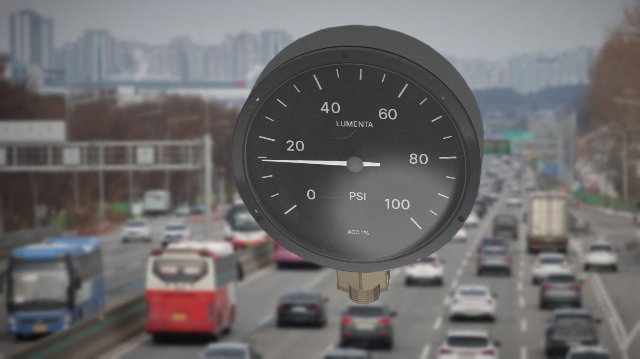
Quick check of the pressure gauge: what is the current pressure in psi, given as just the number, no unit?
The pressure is 15
